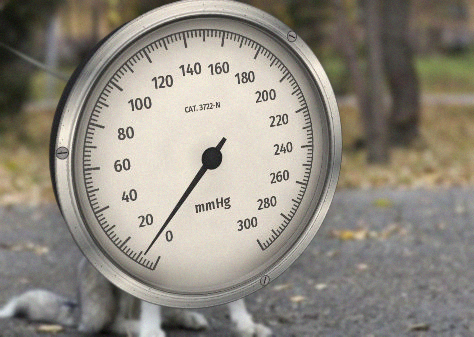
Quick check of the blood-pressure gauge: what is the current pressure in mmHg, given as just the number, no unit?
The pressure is 10
